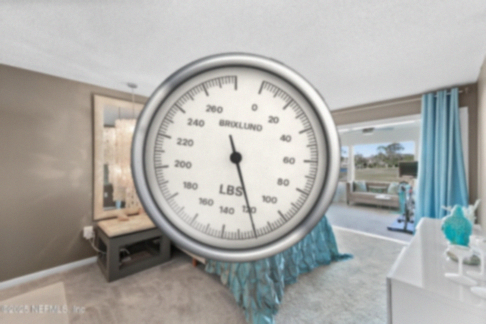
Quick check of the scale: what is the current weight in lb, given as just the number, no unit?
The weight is 120
